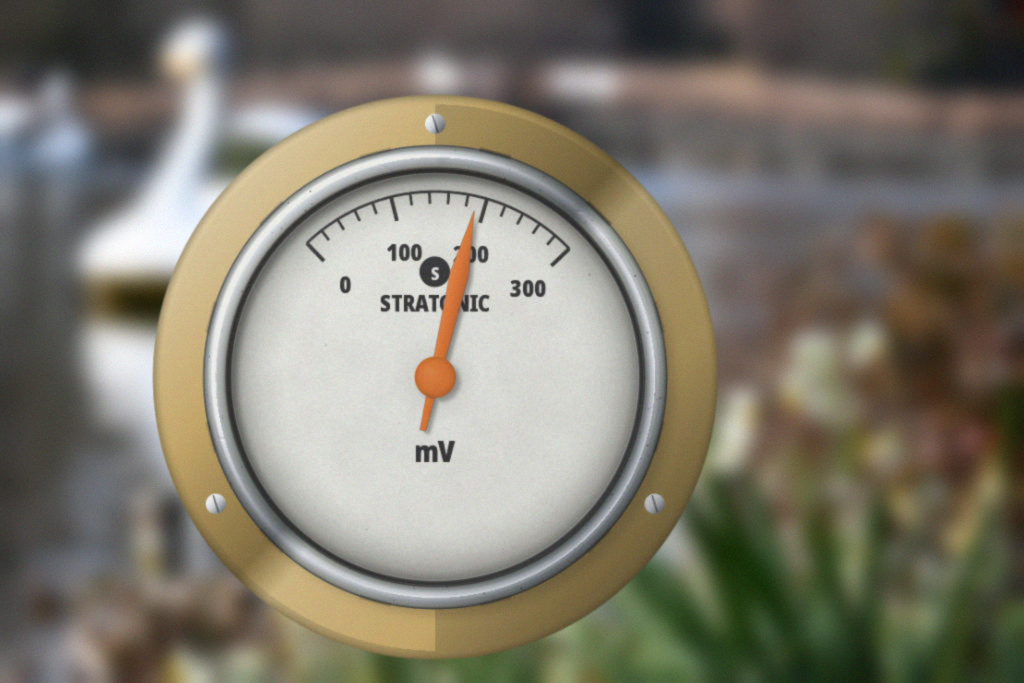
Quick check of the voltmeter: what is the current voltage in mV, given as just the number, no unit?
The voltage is 190
